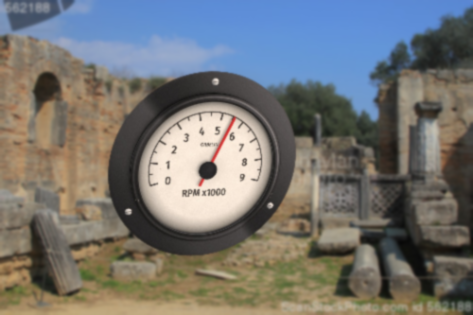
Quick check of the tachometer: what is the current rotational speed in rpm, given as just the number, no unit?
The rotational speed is 5500
